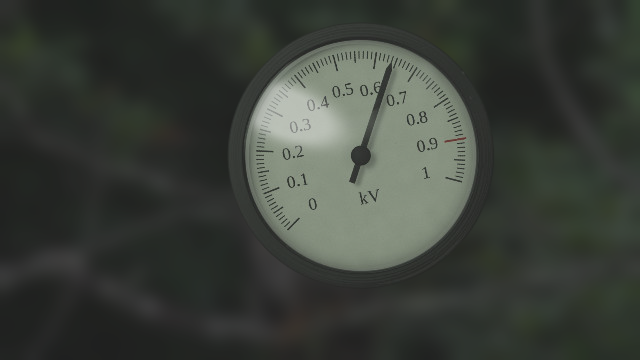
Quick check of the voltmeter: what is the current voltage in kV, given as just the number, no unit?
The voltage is 0.64
